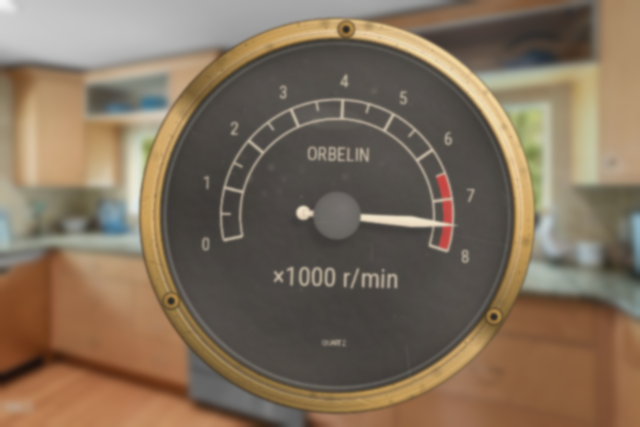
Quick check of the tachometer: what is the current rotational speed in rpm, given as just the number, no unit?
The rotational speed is 7500
